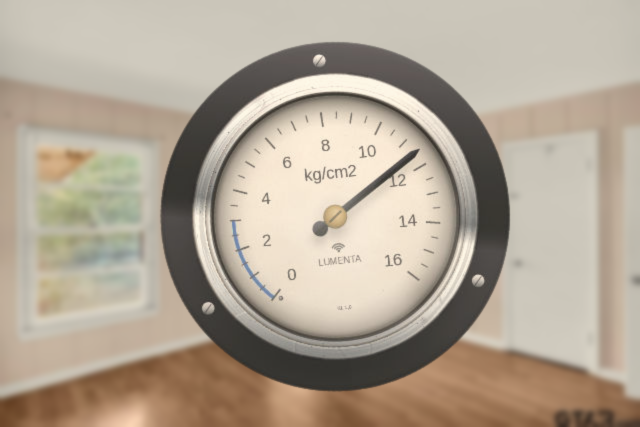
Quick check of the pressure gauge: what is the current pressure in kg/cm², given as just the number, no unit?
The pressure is 11.5
